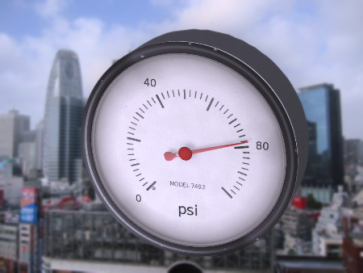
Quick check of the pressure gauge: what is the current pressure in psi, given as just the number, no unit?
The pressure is 78
